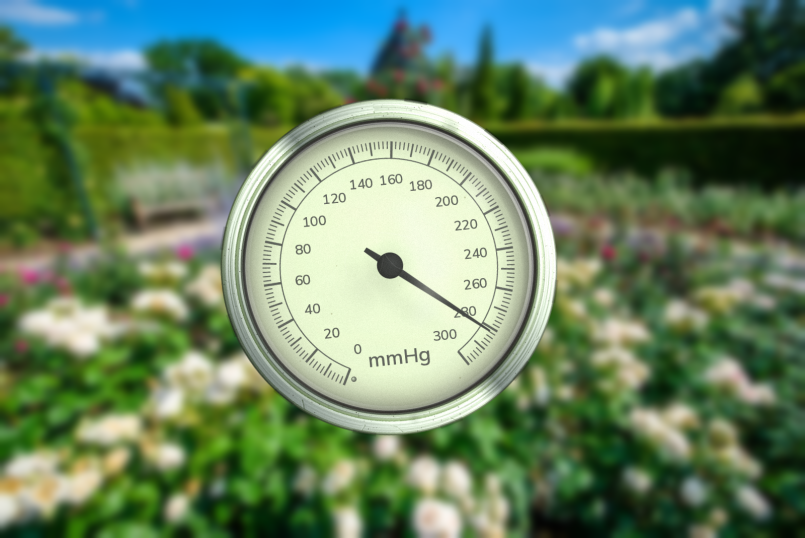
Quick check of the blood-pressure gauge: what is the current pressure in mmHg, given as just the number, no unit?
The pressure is 282
